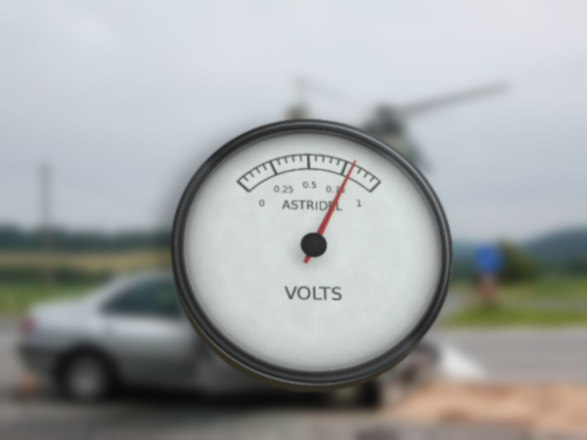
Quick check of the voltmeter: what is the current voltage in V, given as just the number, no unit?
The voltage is 0.8
